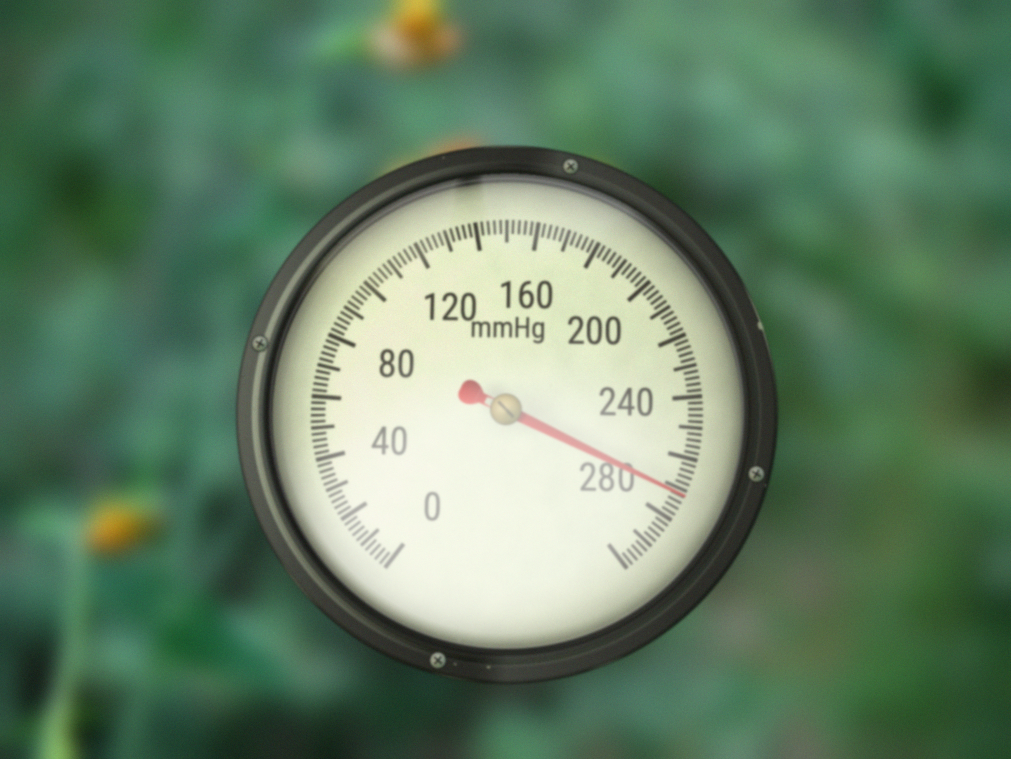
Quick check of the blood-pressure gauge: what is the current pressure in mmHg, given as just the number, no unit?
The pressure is 272
